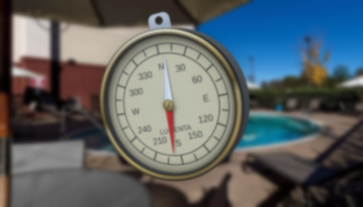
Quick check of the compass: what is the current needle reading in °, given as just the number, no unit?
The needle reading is 187.5
